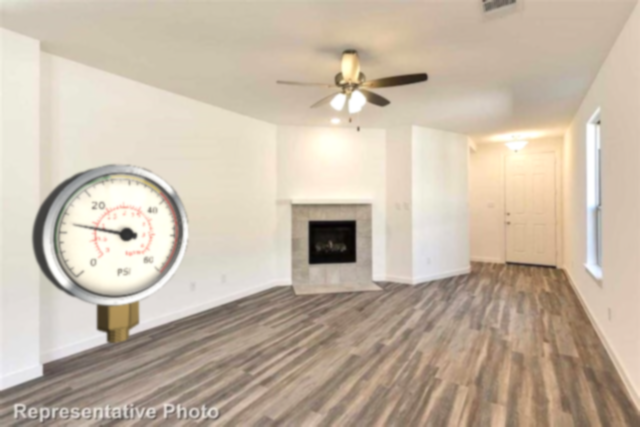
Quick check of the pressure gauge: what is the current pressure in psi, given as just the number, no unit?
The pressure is 12
